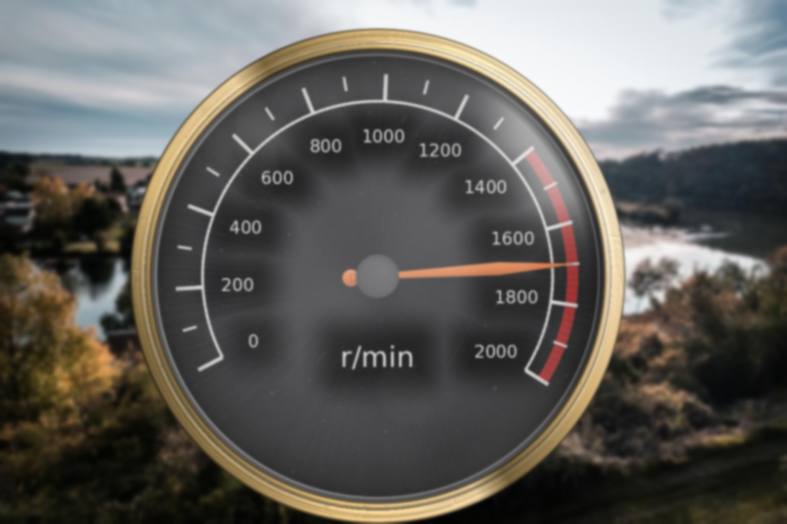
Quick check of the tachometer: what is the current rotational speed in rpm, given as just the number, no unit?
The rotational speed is 1700
